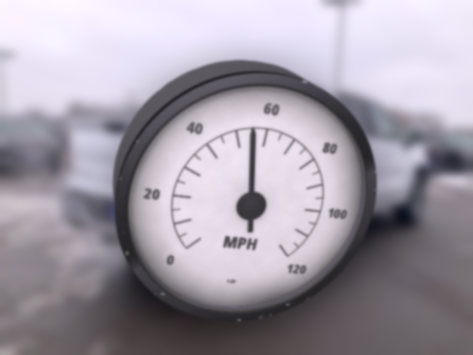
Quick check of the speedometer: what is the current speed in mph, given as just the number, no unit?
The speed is 55
